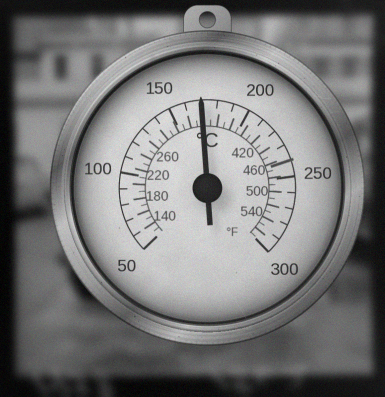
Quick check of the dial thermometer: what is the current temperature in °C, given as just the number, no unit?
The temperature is 170
